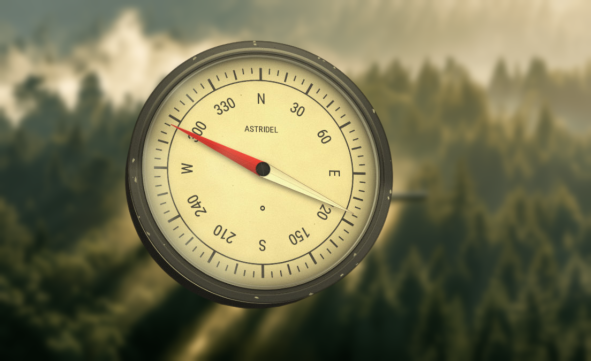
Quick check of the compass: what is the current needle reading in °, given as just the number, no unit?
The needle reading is 295
